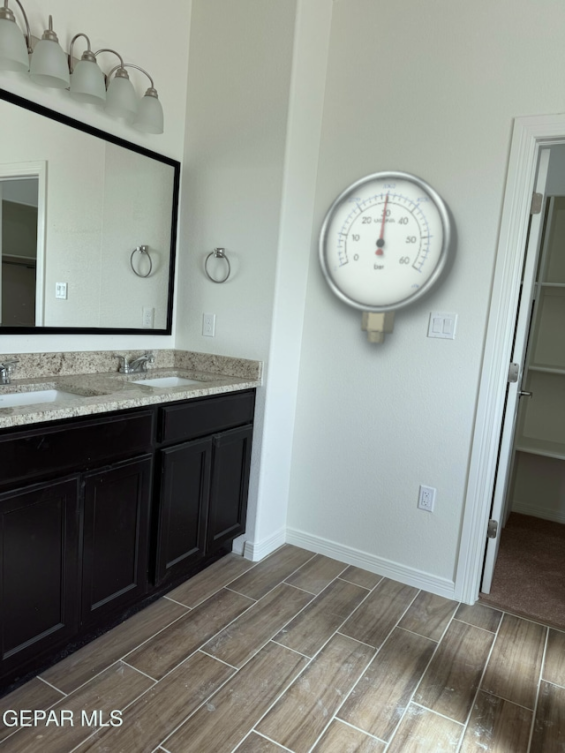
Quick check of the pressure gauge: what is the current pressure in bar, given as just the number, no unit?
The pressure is 30
